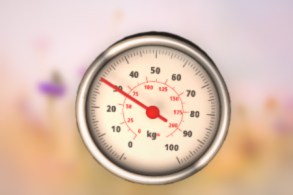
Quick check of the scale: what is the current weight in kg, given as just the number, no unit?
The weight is 30
